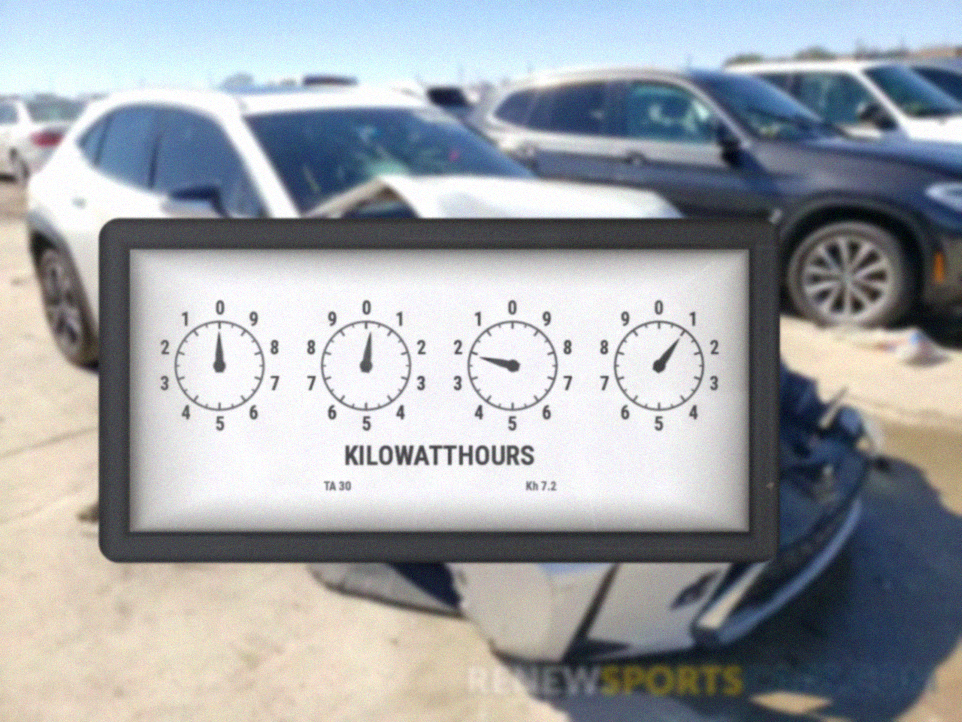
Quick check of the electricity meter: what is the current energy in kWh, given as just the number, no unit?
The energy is 21
